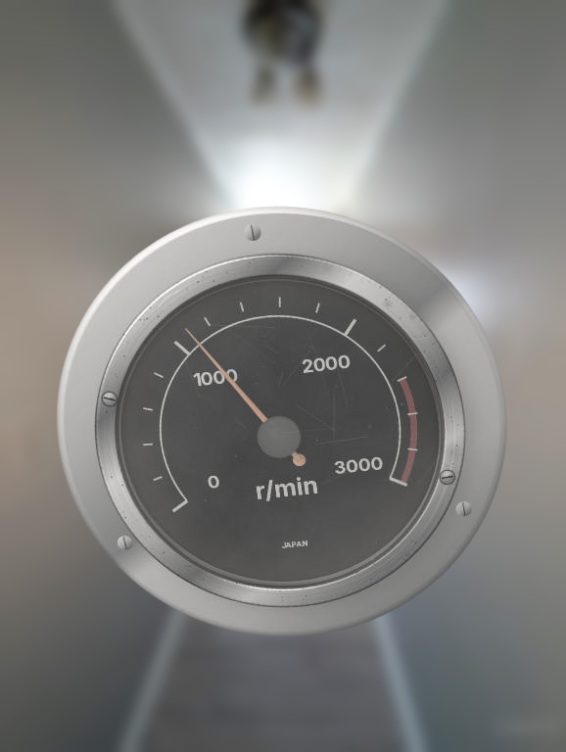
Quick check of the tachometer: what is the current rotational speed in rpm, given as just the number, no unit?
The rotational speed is 1100
